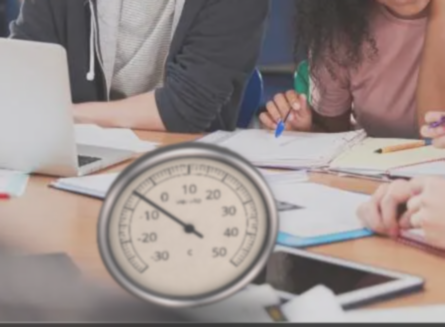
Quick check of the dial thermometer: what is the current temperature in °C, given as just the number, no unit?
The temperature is -5
